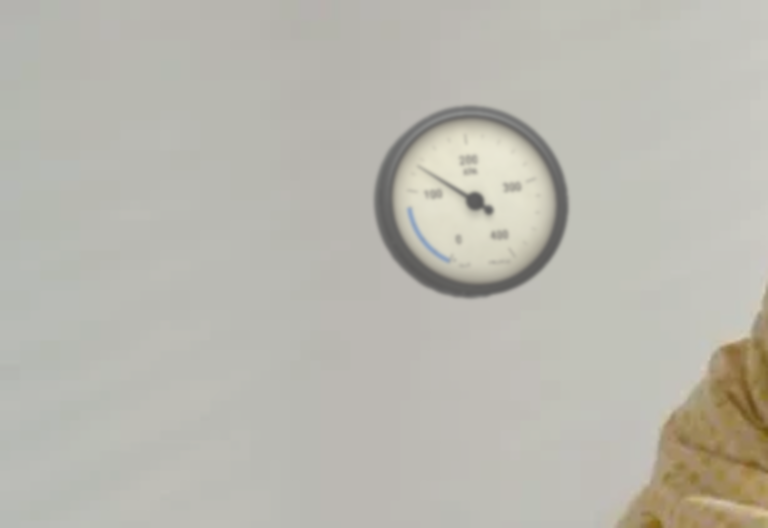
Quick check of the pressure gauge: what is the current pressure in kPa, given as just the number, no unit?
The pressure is 130
